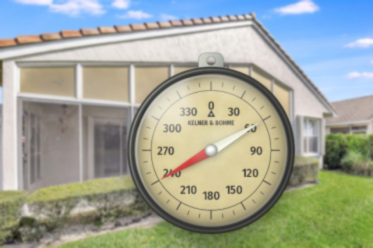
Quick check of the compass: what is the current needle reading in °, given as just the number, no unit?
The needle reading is 240
